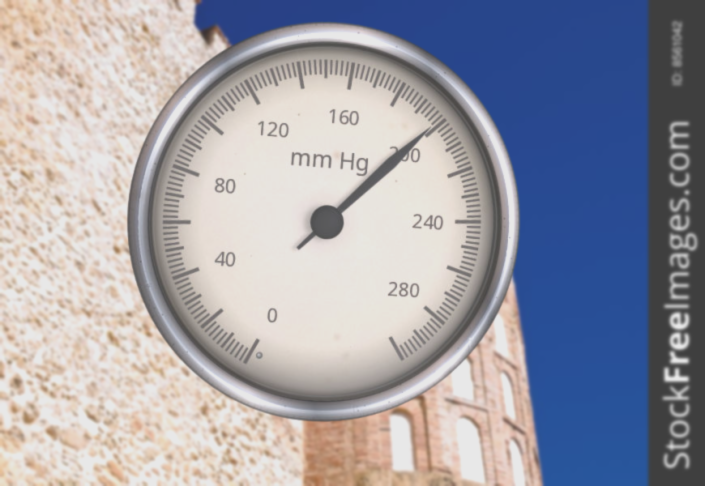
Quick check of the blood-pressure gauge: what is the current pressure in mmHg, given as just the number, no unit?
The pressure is 198
